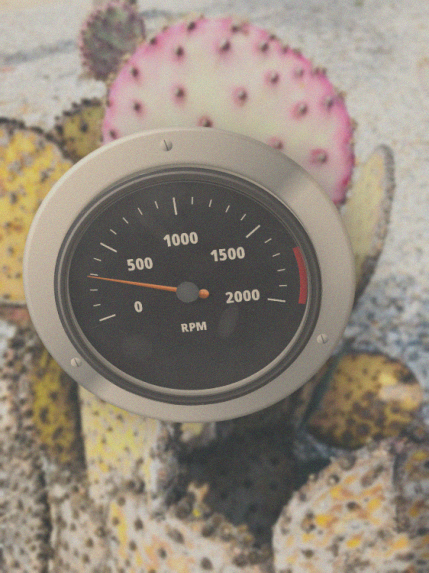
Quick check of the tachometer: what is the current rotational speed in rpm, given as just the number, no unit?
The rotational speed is 300
